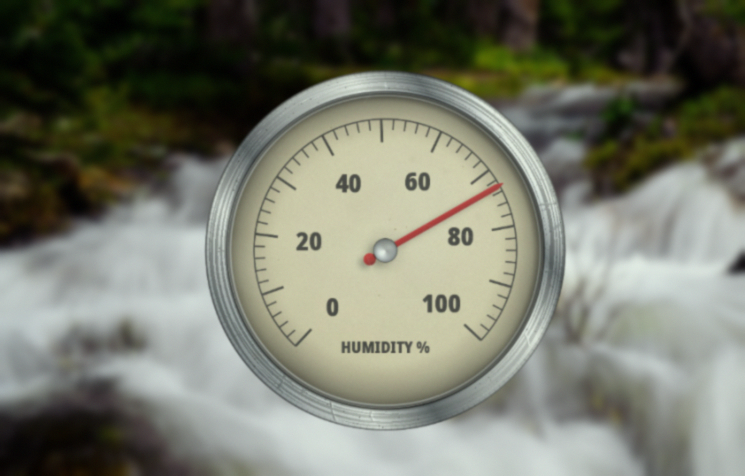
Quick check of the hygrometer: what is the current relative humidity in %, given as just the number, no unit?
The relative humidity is 73
